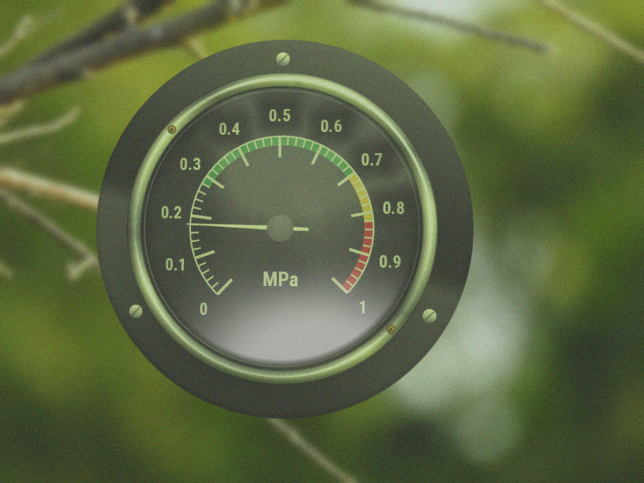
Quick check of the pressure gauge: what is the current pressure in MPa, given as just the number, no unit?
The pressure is 0.18
